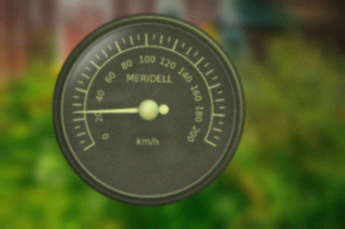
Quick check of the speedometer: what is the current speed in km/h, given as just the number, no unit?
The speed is 25
